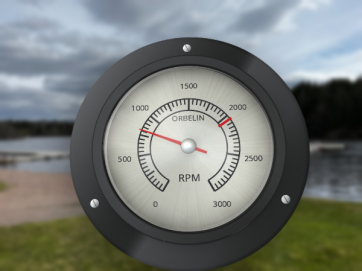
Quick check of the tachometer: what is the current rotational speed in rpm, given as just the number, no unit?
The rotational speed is 800
